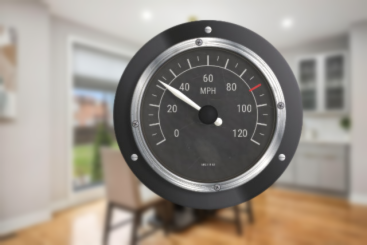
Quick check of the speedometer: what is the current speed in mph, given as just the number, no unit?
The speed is 32.5
